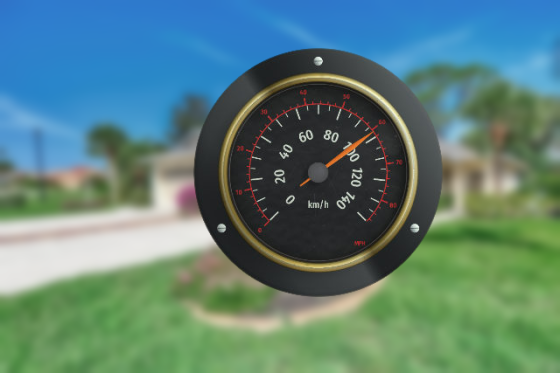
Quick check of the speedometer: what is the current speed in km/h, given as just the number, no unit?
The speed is 97.5
